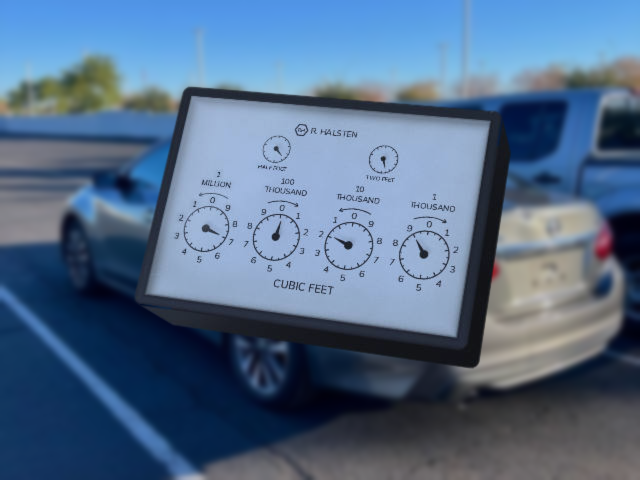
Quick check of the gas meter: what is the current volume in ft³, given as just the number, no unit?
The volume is 701900
